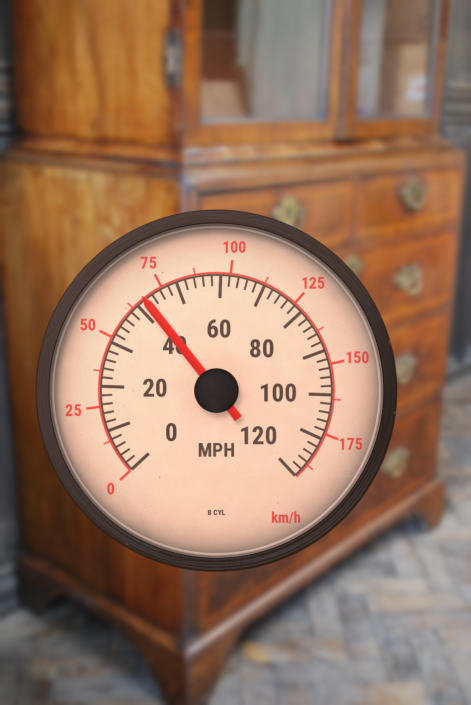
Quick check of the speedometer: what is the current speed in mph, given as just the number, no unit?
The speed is 42
